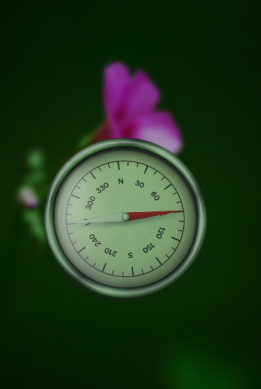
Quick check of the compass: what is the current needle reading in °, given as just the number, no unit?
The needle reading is 90
